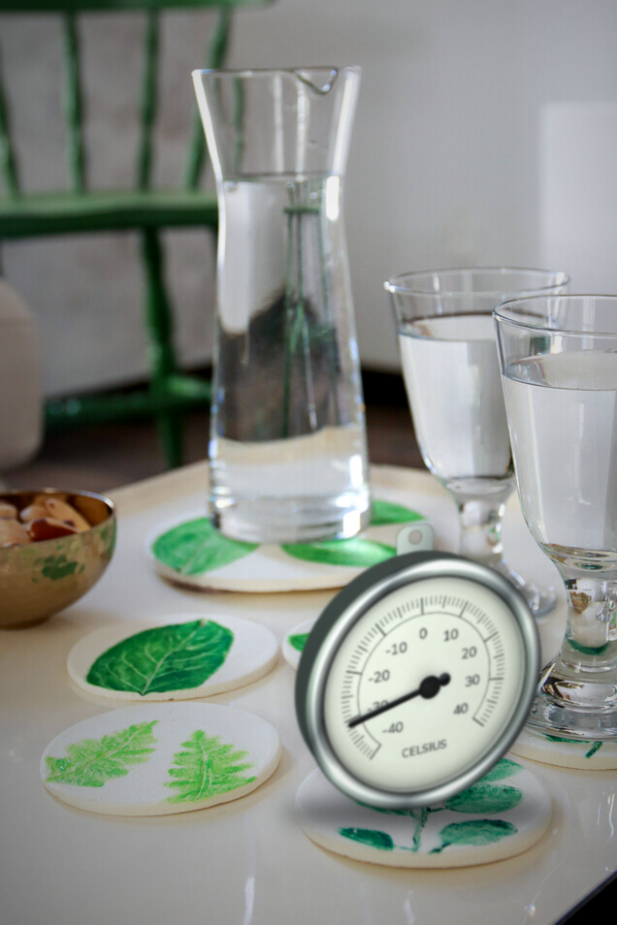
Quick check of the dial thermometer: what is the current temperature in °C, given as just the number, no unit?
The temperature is -30
